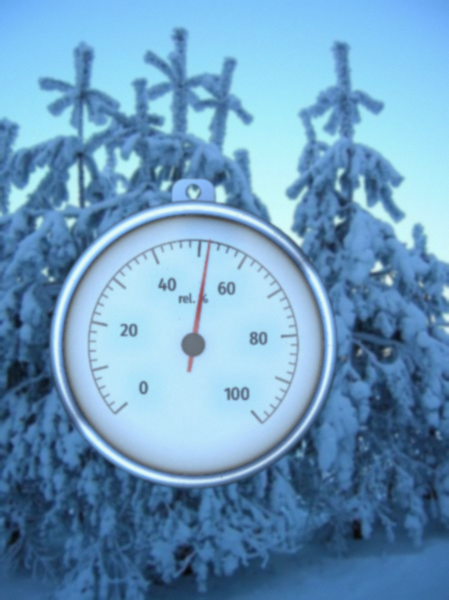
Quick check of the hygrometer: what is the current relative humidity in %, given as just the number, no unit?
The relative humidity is 52
